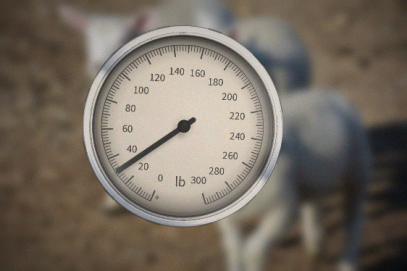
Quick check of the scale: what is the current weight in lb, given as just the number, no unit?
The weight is 30
